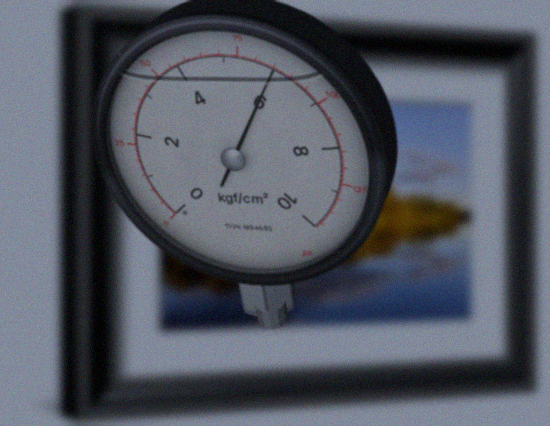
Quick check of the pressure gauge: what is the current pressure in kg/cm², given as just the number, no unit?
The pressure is 6
